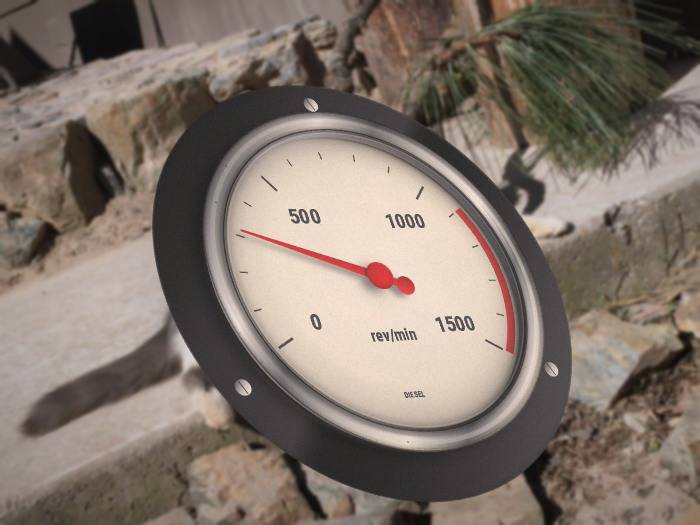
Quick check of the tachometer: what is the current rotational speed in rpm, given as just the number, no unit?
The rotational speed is 300
